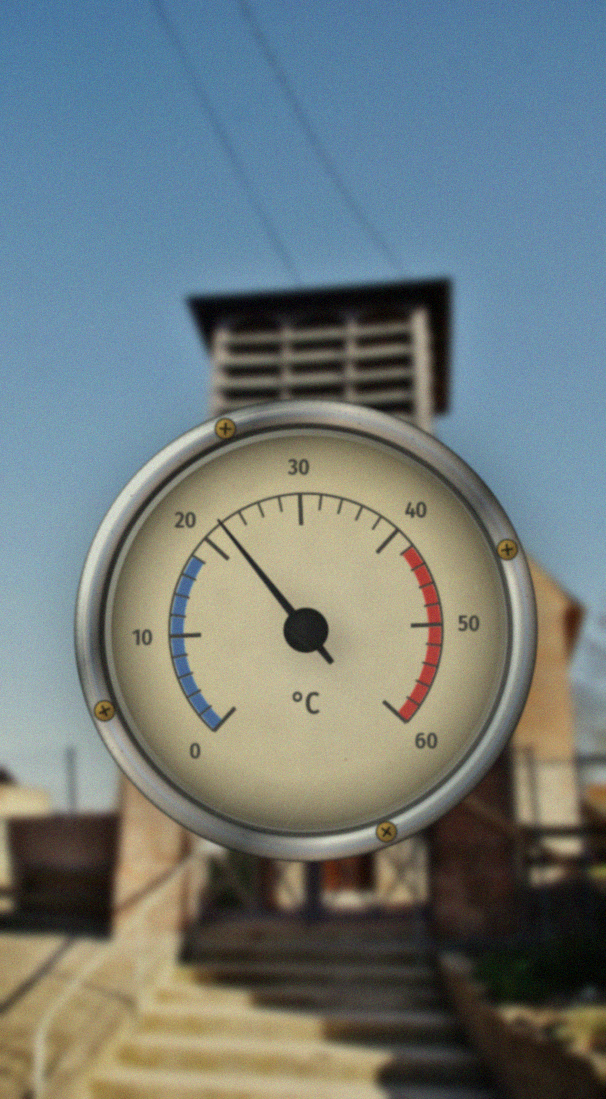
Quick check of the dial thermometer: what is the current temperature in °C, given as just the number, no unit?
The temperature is 22
